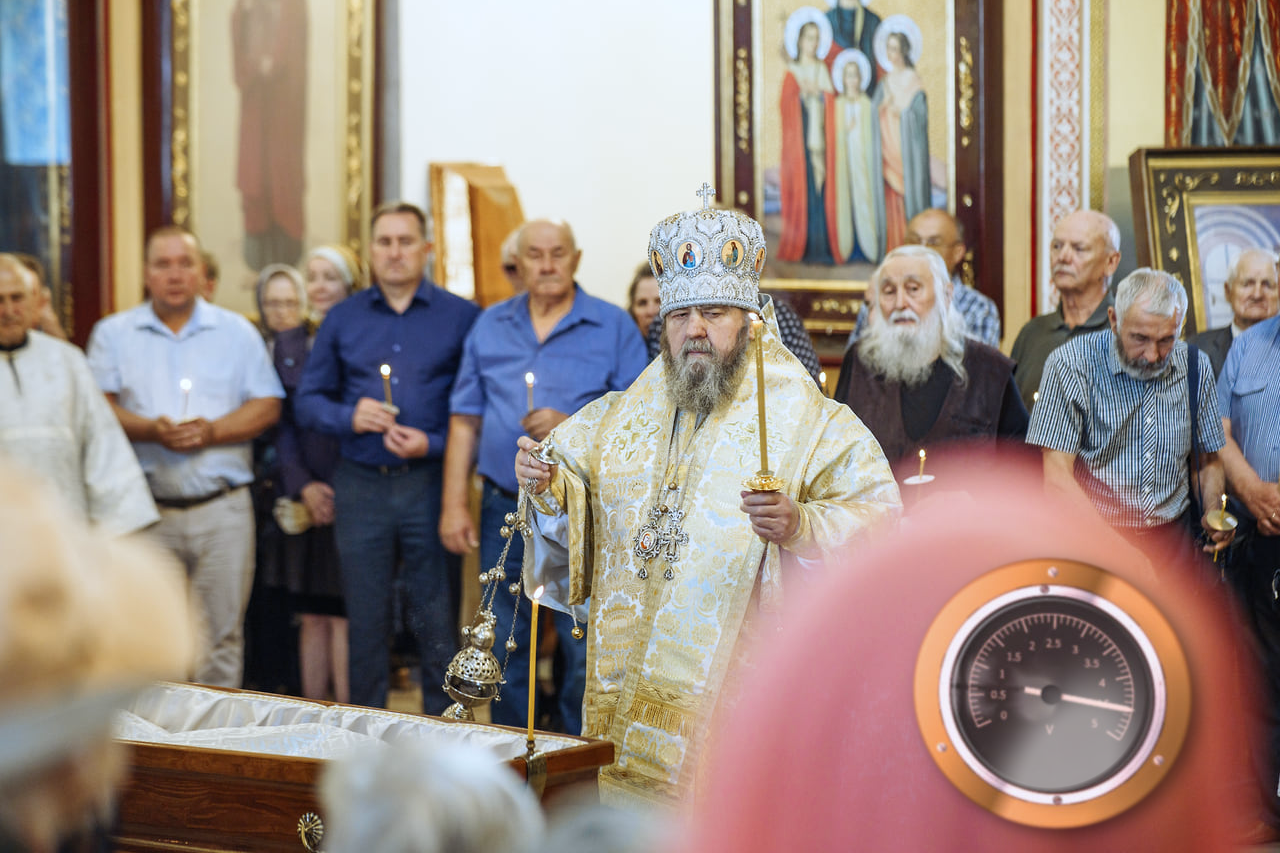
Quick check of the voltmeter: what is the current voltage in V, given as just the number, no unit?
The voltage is 4.5
